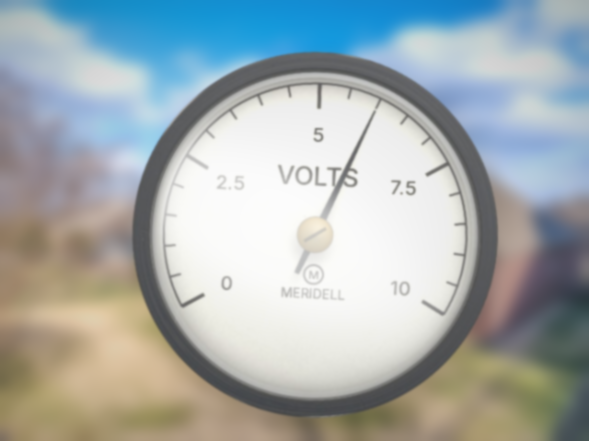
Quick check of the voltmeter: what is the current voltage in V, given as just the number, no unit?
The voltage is 6
